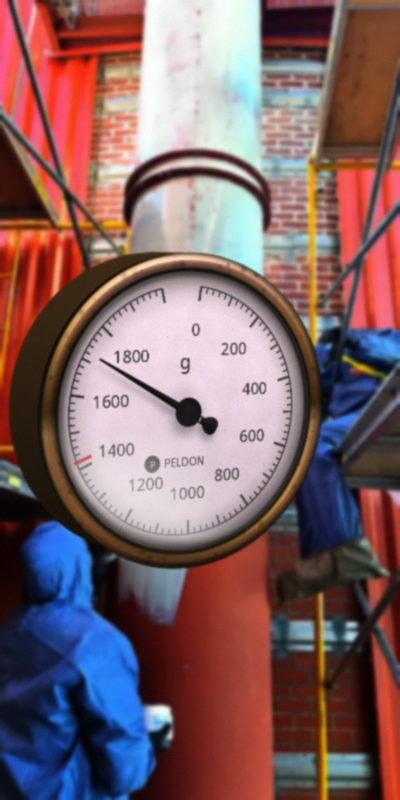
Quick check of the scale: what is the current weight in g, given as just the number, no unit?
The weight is 1720
